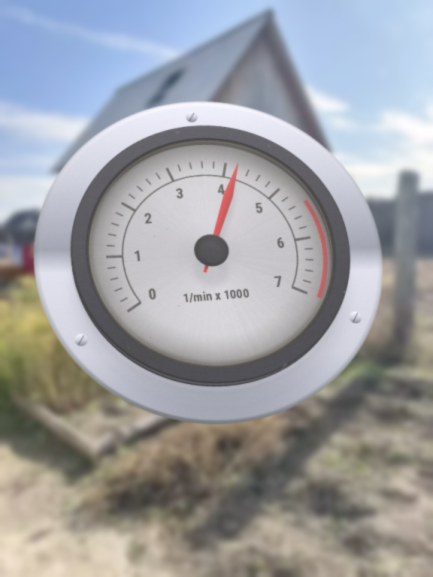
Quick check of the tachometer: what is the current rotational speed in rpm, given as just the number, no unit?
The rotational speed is 4200
